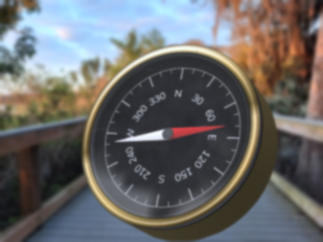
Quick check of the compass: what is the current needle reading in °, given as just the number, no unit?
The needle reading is 80
